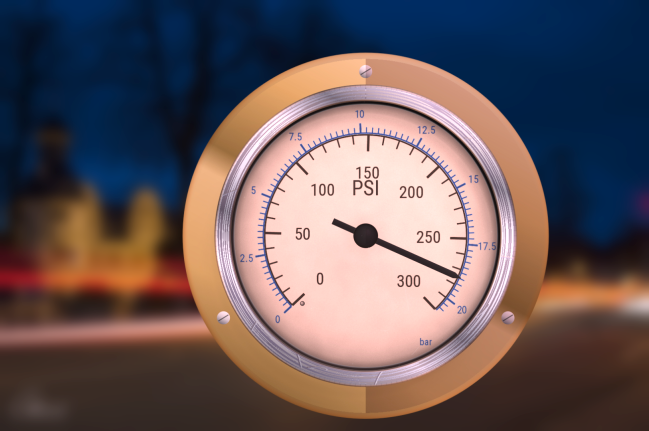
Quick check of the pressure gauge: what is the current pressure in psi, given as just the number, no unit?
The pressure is 275
